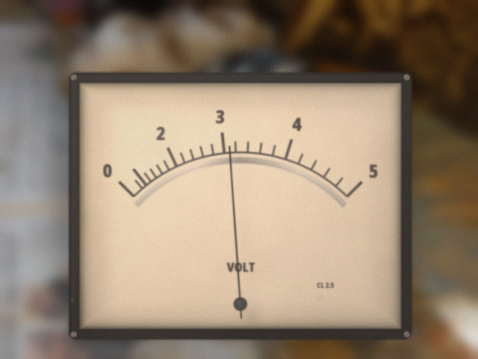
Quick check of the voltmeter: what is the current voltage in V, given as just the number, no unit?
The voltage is 3.1
